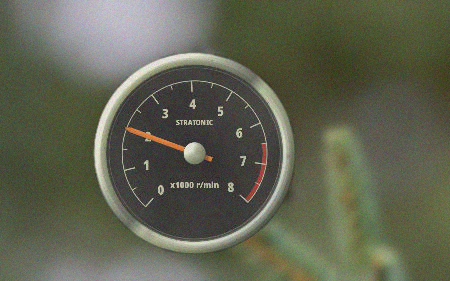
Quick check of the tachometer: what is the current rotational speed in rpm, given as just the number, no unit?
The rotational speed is 2000
